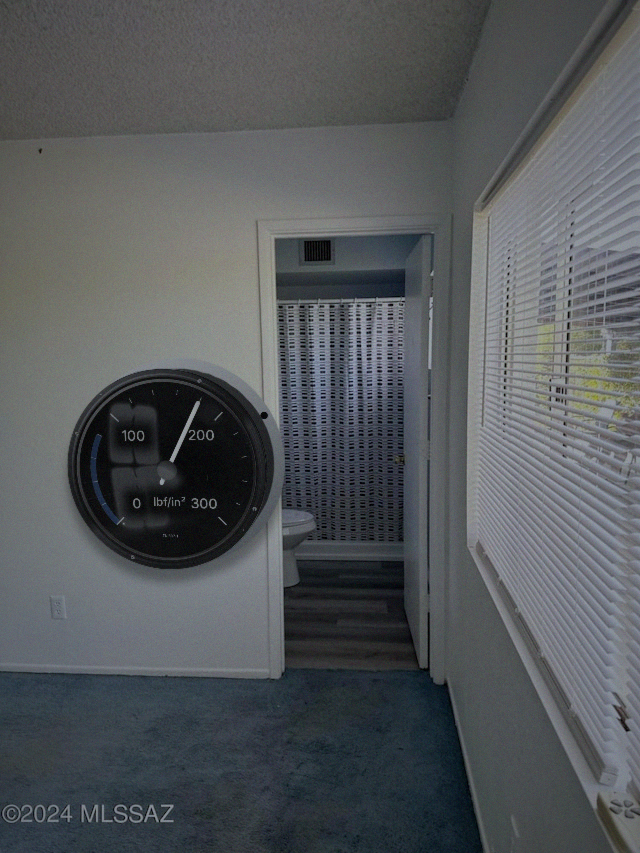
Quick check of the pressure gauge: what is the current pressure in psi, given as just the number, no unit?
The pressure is 180
